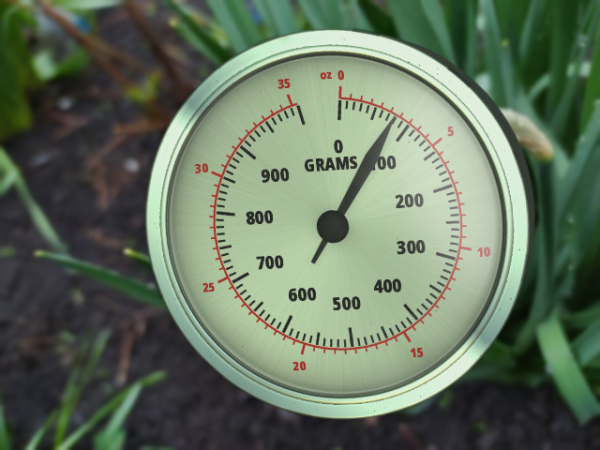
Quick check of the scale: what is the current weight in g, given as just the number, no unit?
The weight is 80
